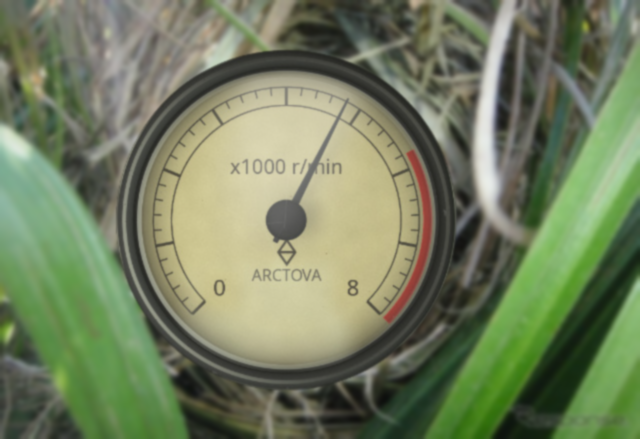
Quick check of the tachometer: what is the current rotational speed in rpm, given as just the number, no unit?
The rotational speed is 4800
